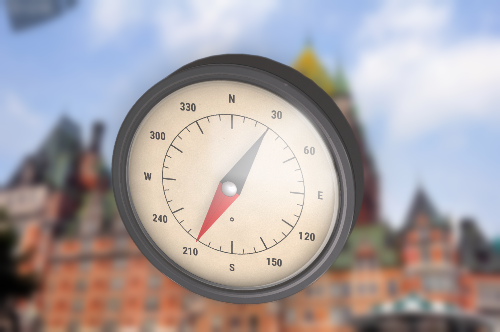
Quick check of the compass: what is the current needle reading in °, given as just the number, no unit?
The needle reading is 210
